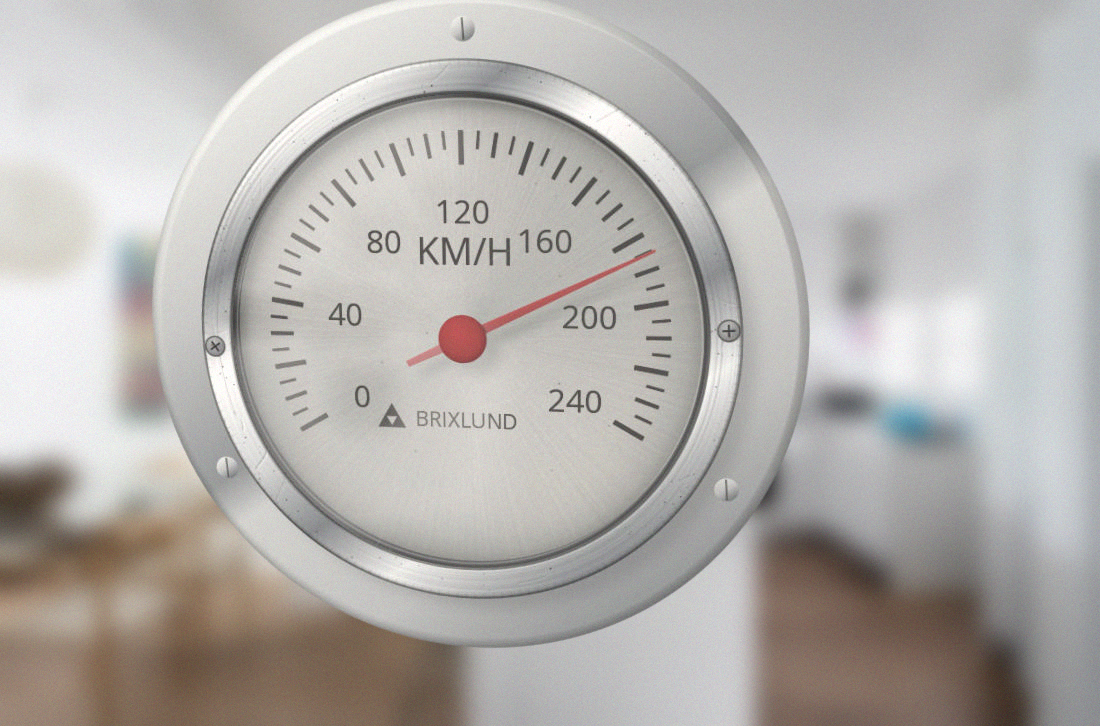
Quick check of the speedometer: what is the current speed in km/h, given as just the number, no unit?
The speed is 185
